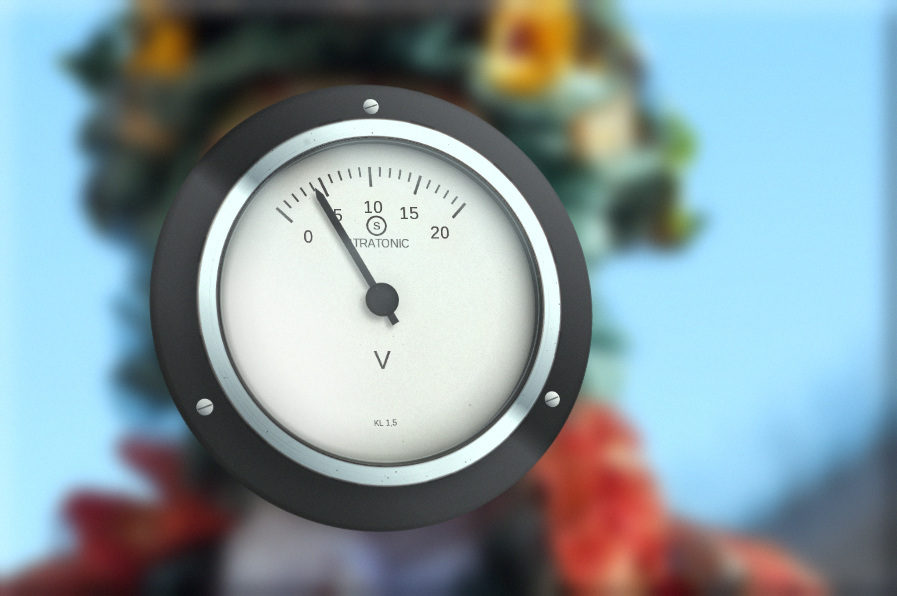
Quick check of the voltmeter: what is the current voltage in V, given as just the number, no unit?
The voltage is 4
